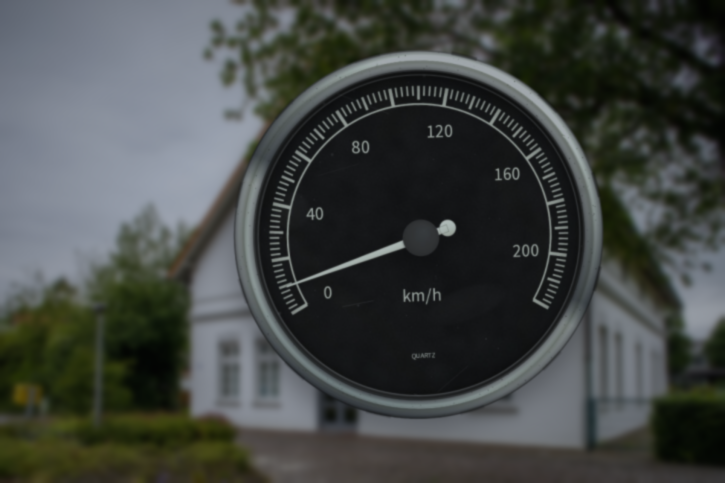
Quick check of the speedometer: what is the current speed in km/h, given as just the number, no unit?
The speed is 10
